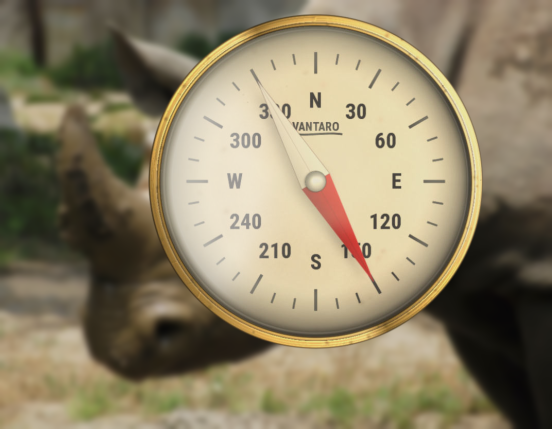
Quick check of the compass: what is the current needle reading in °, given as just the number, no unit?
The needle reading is 150
